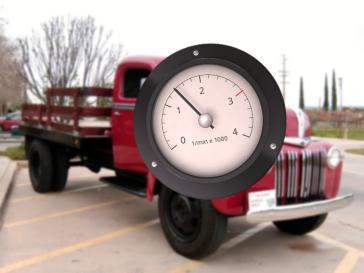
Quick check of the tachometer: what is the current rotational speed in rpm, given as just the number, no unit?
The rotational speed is 1400
